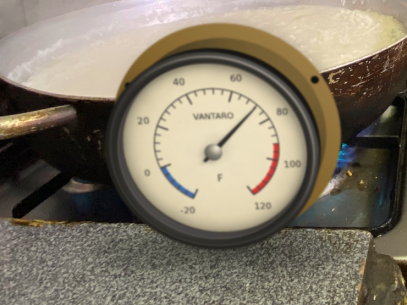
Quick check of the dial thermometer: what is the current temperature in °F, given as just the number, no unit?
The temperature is 72
